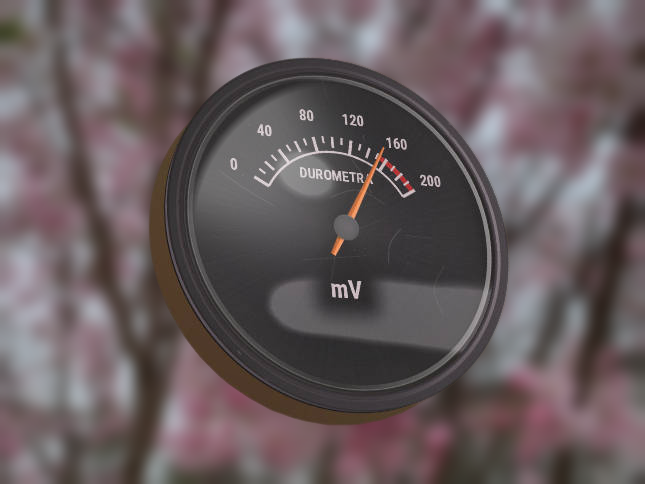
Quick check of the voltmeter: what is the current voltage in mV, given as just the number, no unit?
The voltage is 150
